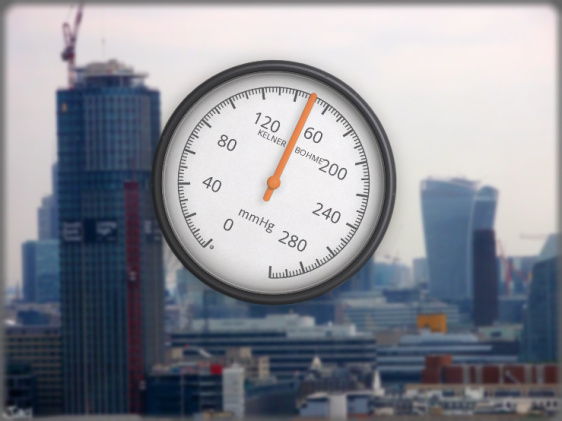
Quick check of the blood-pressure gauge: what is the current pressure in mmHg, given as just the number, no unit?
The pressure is 150
